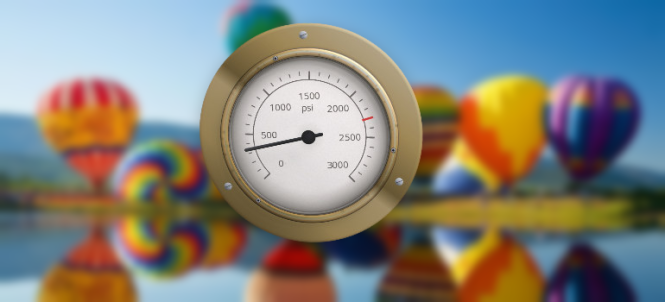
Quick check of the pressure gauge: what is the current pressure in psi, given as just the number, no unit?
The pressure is 350
